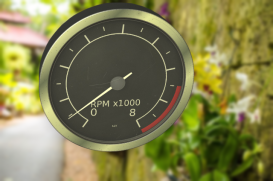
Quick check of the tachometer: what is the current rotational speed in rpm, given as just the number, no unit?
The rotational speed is 500
